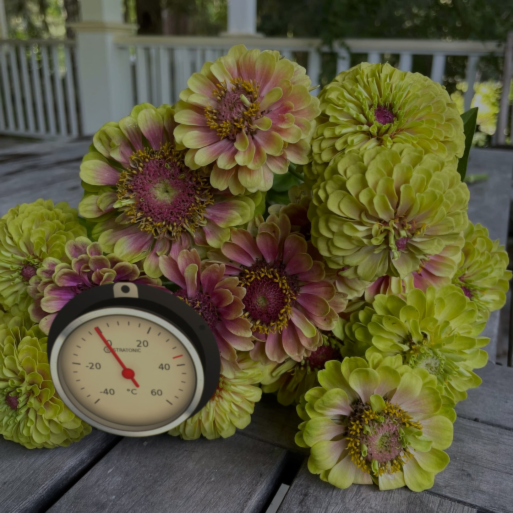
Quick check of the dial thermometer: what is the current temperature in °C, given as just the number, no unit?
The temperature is 0
